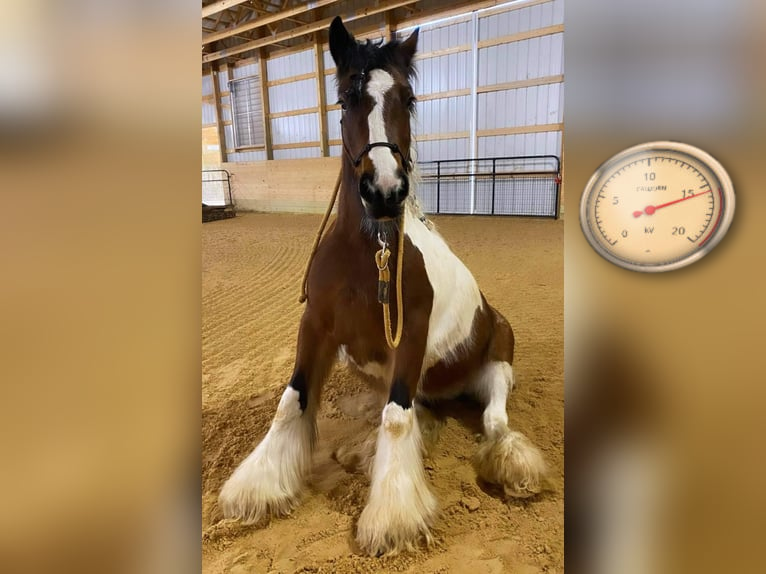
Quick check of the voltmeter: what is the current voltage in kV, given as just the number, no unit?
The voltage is 15.5
